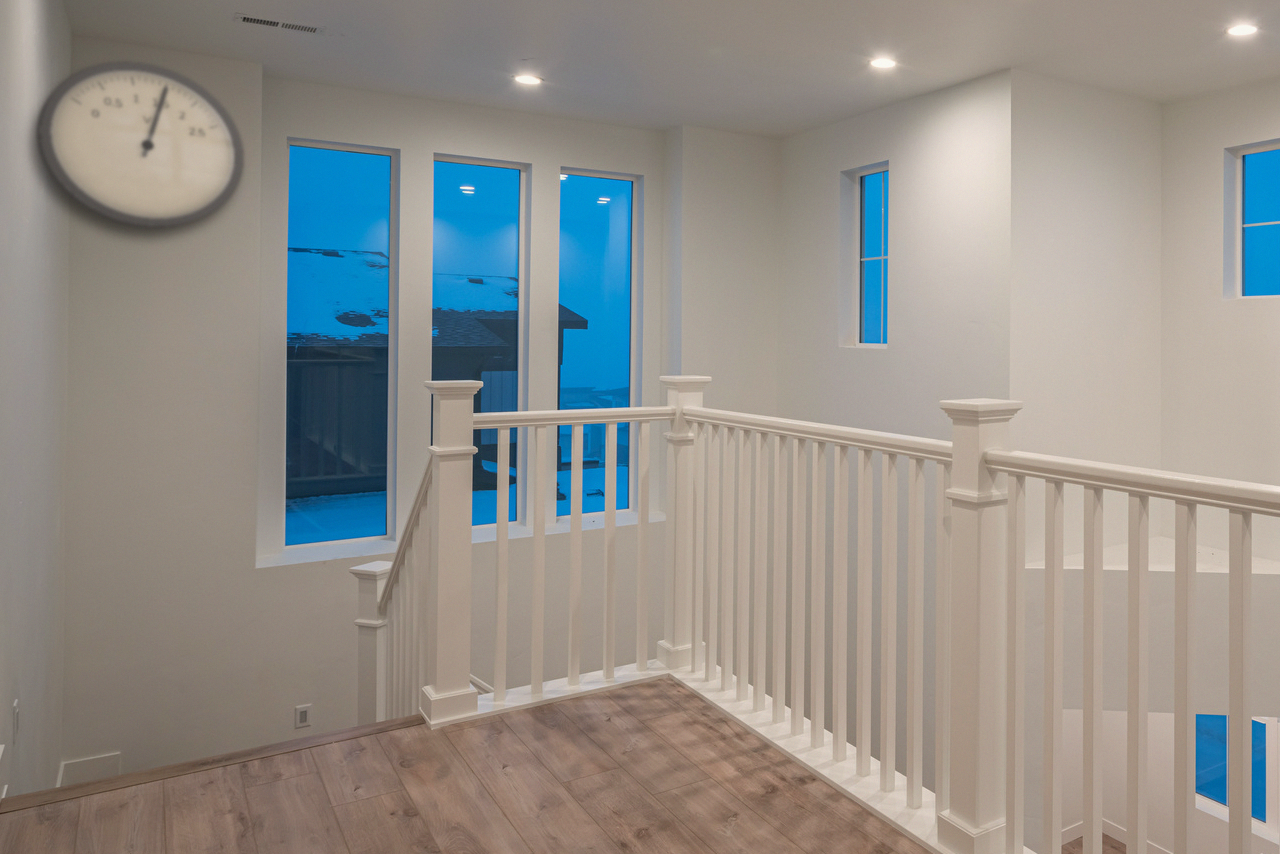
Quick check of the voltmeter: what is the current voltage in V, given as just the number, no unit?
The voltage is 1.5
